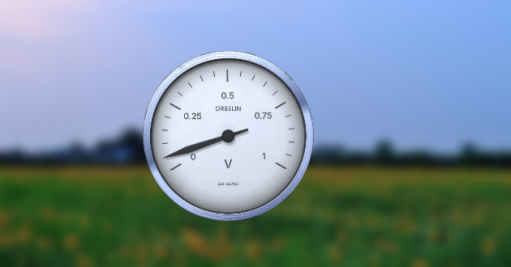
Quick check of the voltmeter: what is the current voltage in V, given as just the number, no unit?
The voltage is 0.05
